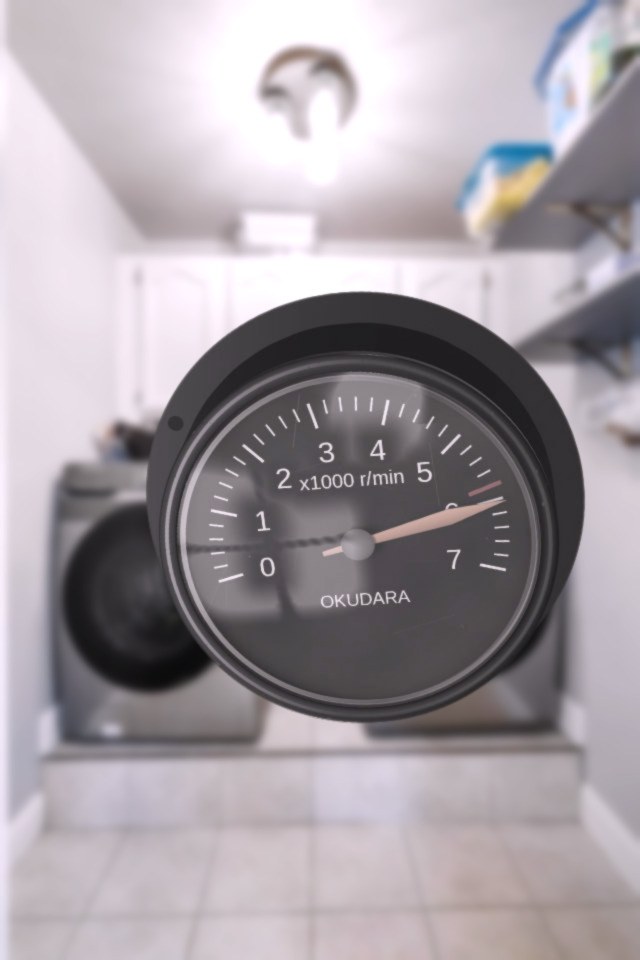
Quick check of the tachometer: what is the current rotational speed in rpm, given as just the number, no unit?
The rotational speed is 6000
